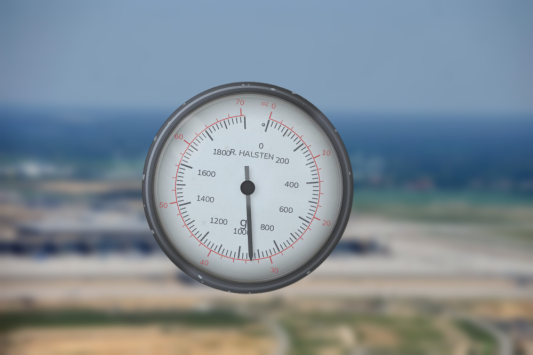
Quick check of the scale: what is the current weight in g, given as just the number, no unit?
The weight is 940
